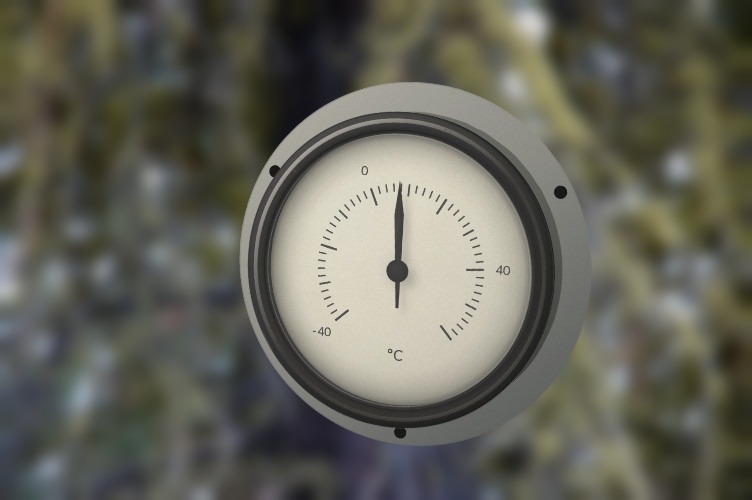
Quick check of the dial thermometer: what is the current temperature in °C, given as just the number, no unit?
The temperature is 8
